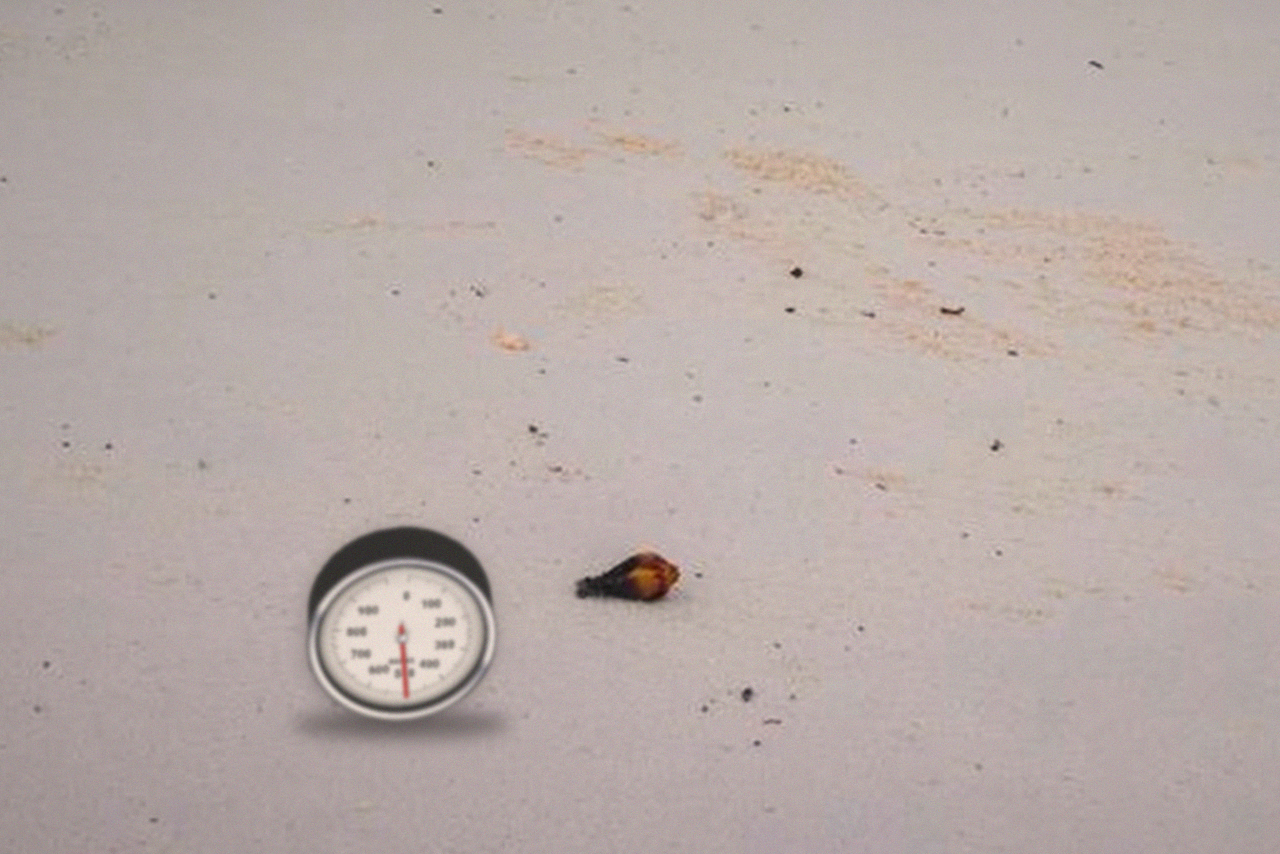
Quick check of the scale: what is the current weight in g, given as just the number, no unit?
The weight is 500
